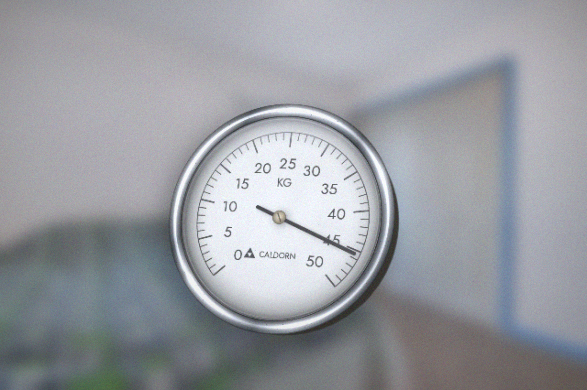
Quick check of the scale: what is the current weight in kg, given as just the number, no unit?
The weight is 45.5
